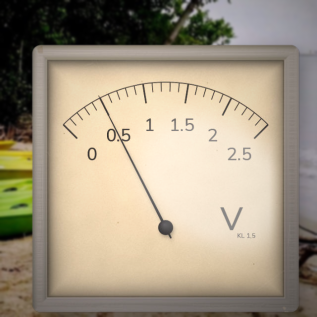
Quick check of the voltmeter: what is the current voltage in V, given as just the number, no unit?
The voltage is 0.5
